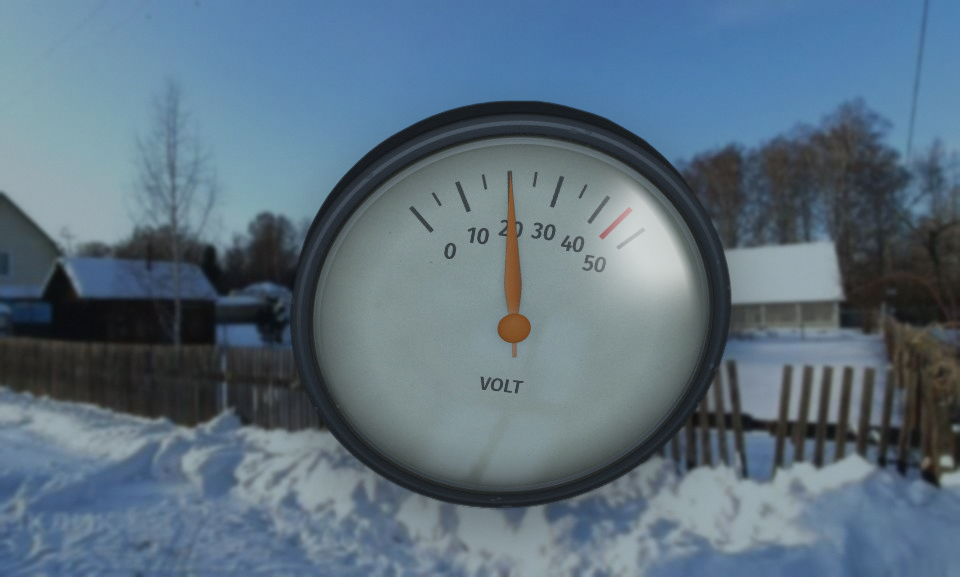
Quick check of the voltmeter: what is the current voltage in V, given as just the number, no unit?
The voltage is 20
